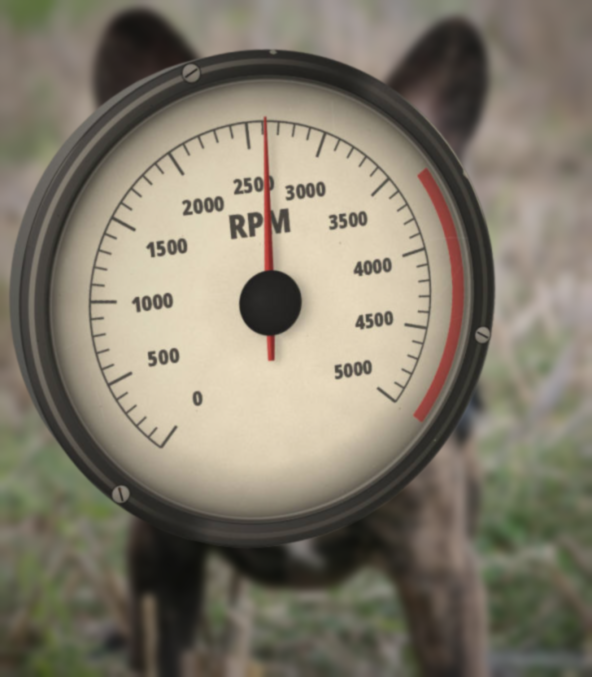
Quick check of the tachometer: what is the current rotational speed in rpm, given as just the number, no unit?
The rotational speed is 2600
